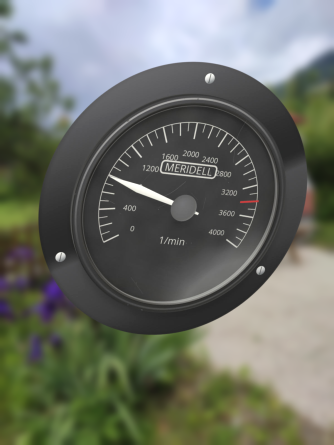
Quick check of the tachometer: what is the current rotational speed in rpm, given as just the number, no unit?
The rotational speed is 800
